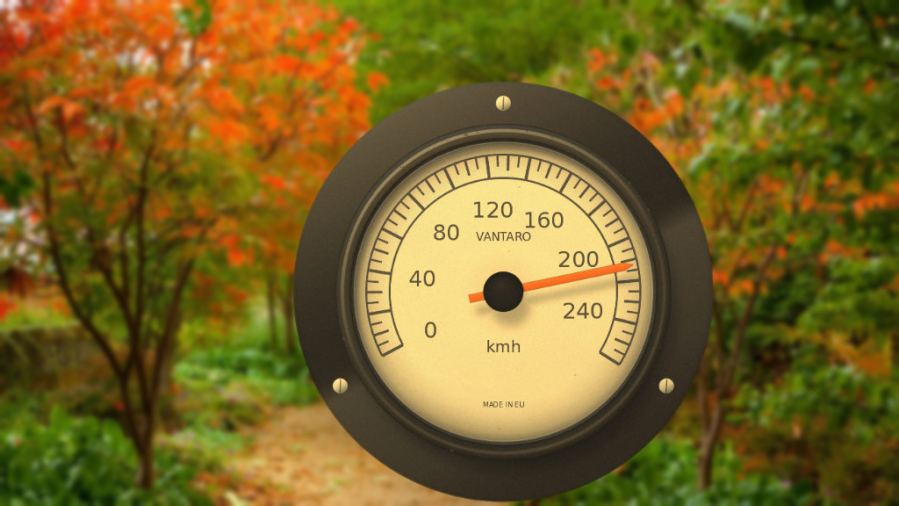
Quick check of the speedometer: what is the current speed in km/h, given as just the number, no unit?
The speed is 212.5
